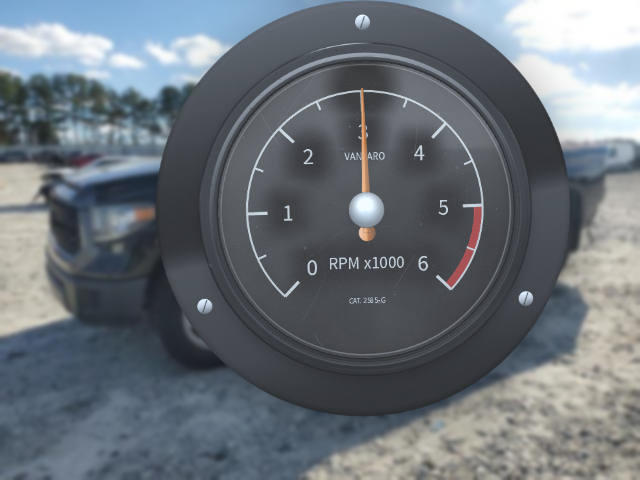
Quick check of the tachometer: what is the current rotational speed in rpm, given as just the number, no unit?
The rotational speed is 3000
